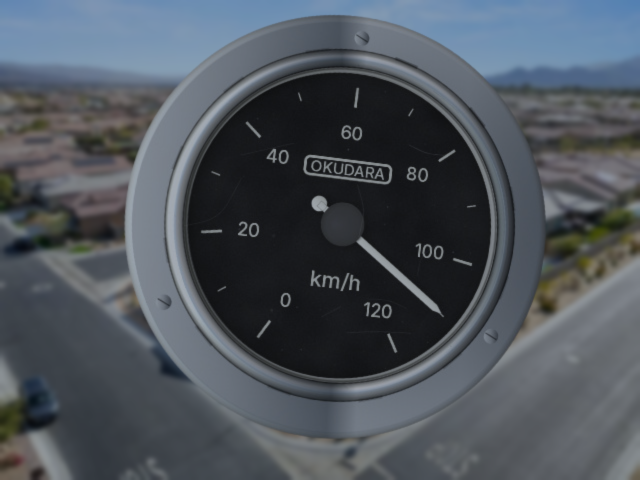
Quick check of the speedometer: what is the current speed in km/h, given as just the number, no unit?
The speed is 110
